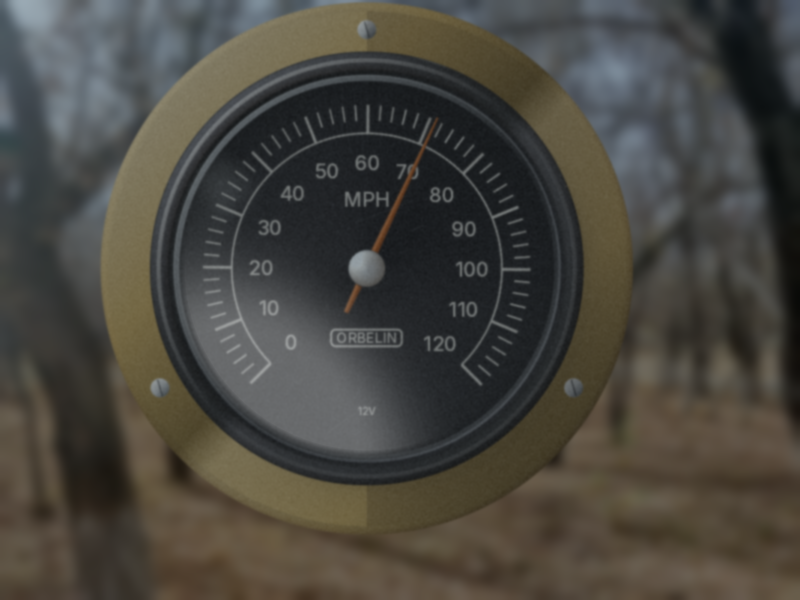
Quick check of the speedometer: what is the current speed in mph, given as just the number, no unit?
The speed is 71
